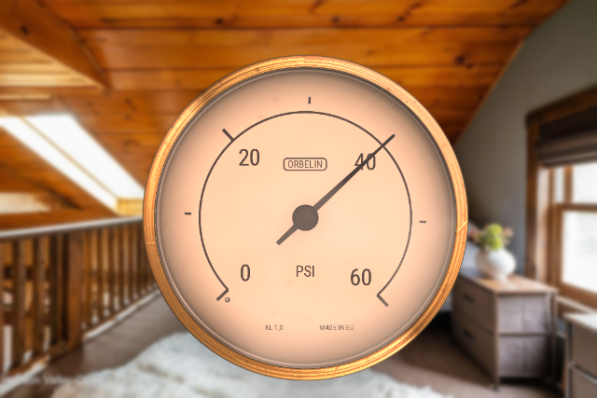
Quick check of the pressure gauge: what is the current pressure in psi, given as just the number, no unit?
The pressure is 40
